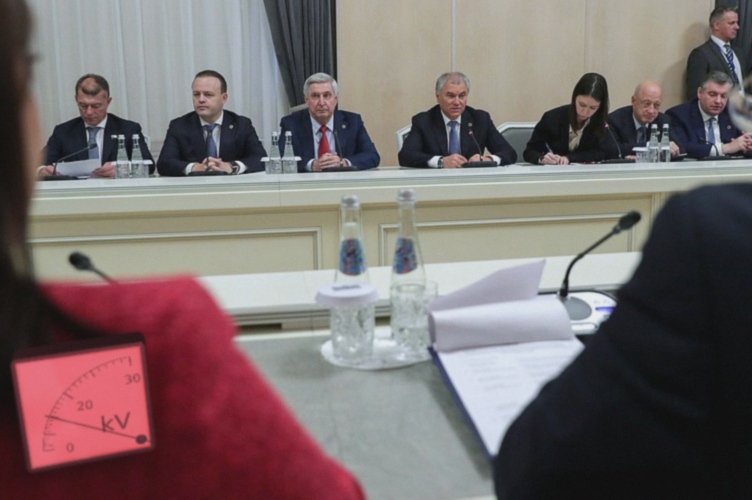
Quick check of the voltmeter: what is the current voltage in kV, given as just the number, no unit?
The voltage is 15
